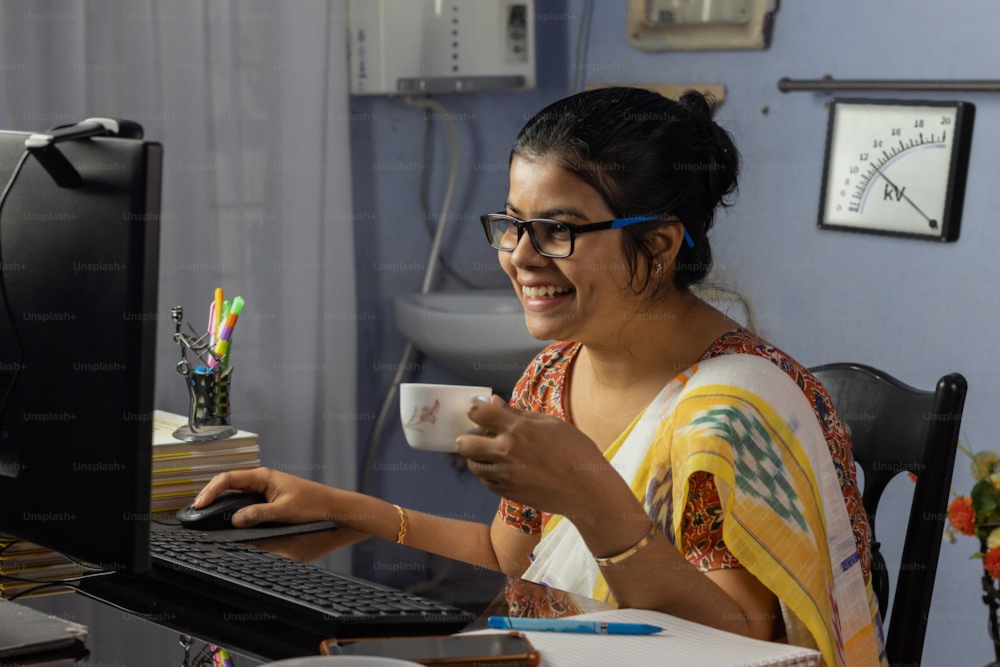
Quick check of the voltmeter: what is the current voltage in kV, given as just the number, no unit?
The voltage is 12
